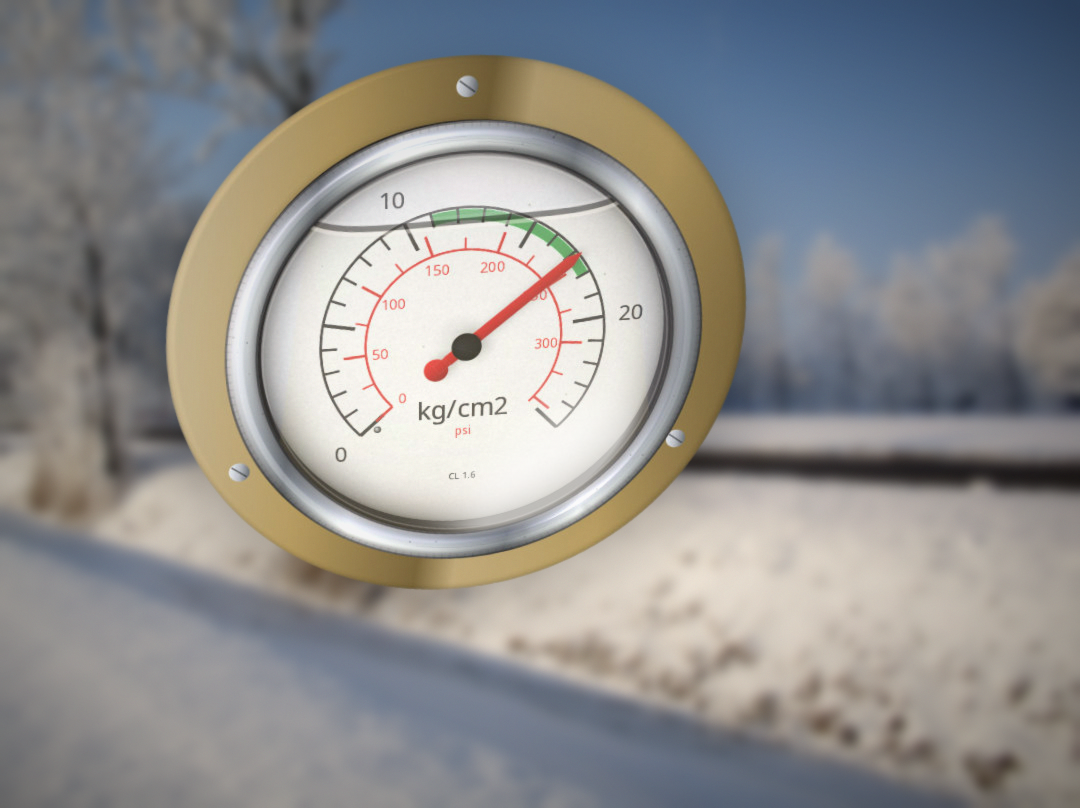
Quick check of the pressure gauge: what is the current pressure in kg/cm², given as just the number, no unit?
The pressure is 17
